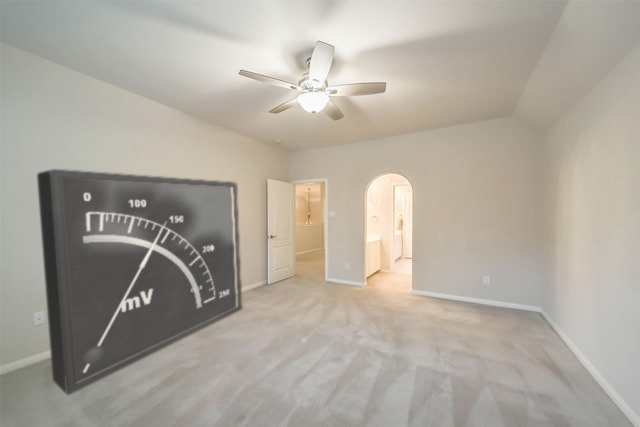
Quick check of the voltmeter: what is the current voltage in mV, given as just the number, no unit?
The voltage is 140
